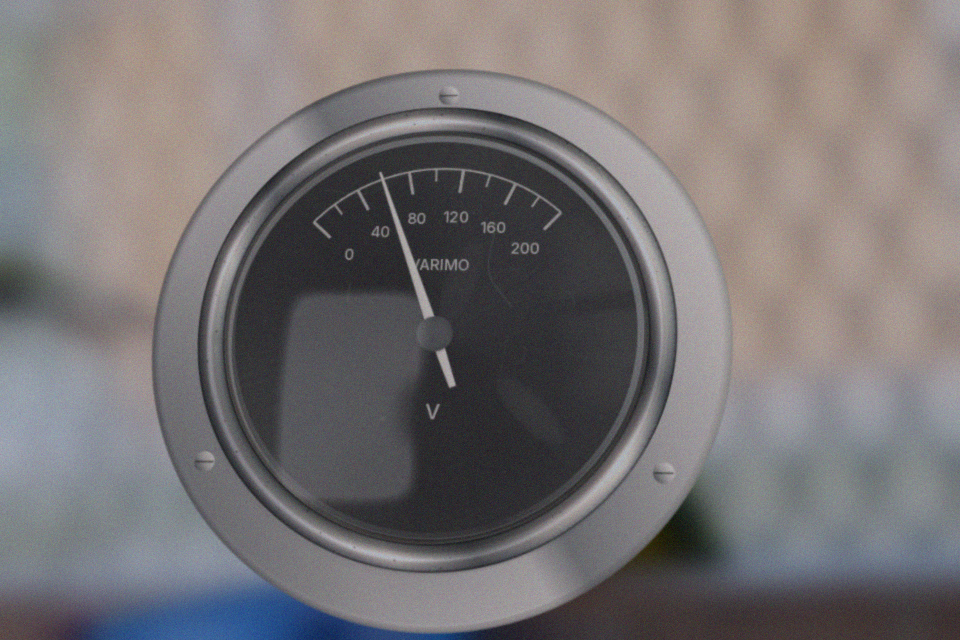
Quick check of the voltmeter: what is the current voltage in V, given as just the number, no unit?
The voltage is 60
